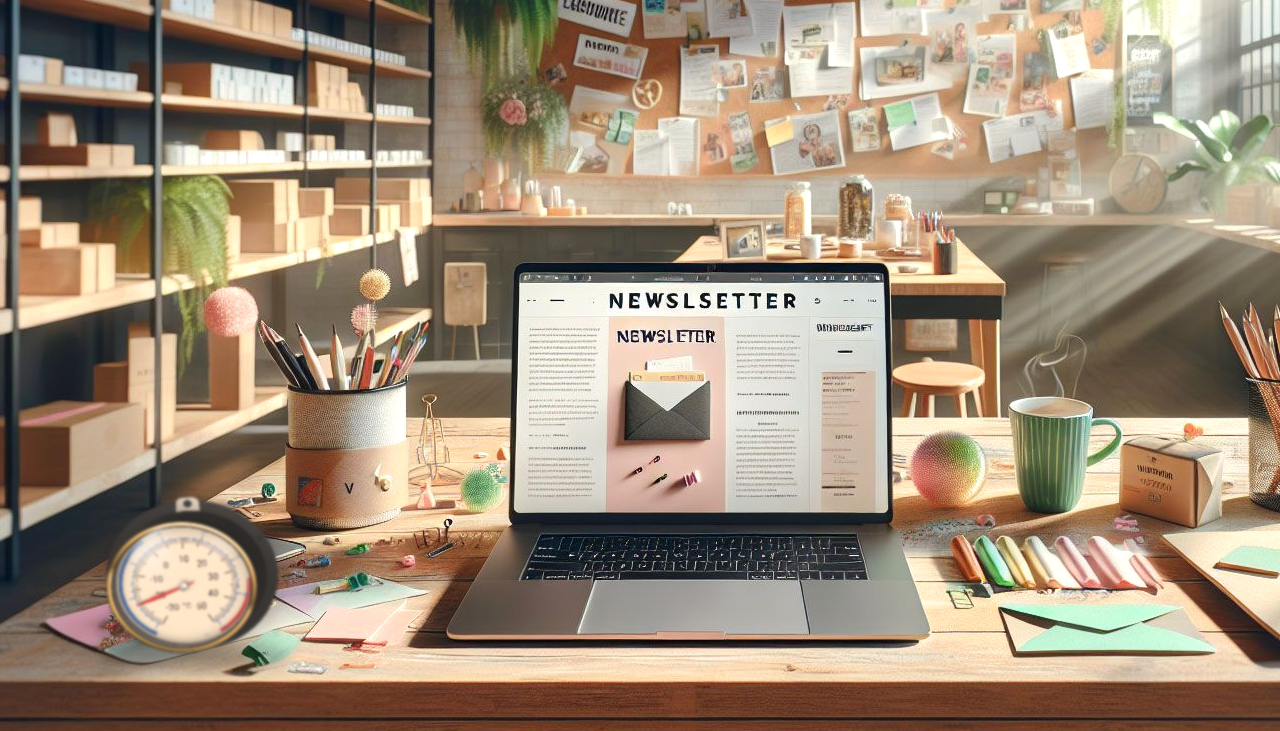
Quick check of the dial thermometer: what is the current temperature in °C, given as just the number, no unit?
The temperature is -20
